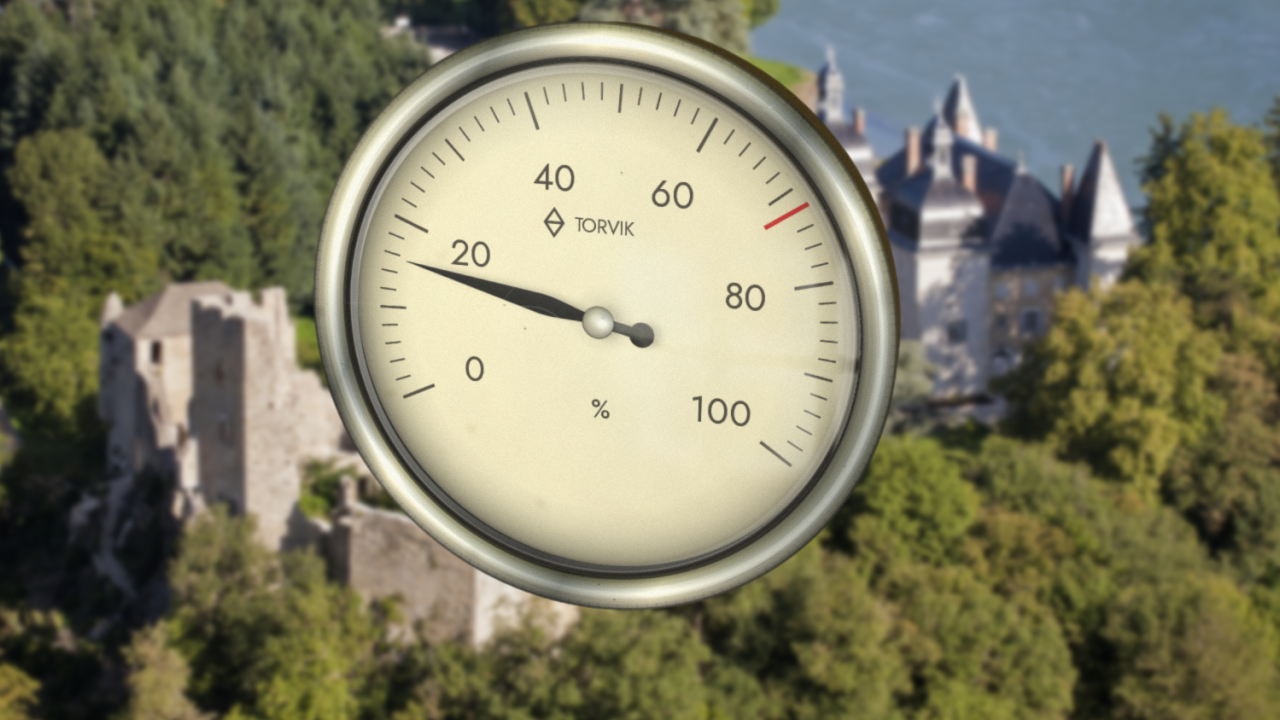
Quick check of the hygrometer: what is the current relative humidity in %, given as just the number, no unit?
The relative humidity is 16
